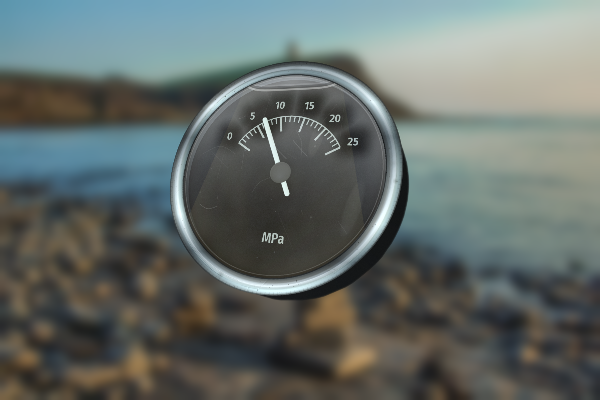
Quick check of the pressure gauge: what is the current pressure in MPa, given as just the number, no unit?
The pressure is 7
